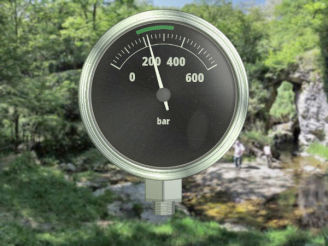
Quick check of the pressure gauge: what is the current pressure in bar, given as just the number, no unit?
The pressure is 220
